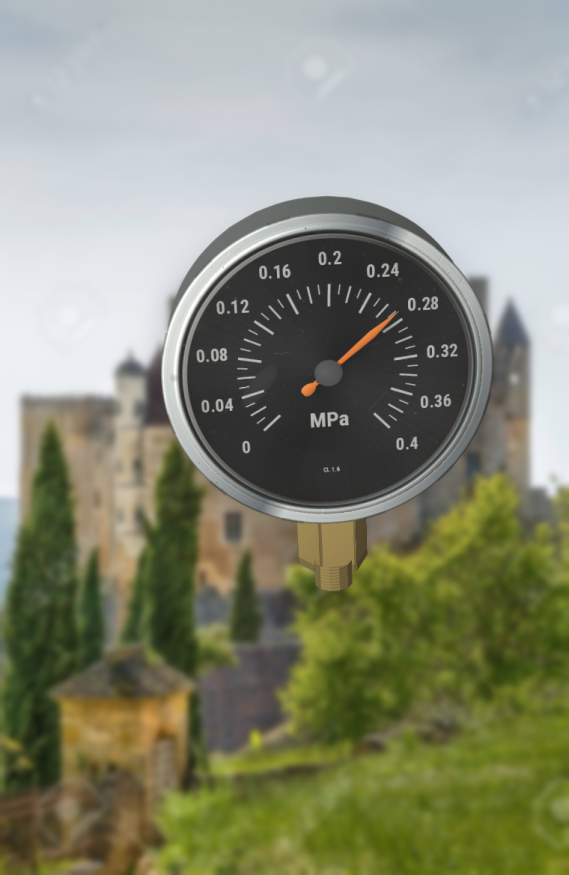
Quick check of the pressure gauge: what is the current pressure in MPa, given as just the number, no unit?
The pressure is 0.27
